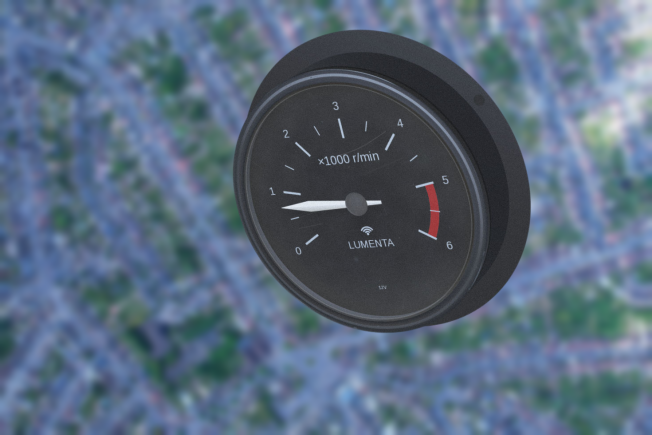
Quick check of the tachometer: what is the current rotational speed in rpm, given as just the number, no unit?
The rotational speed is 750
